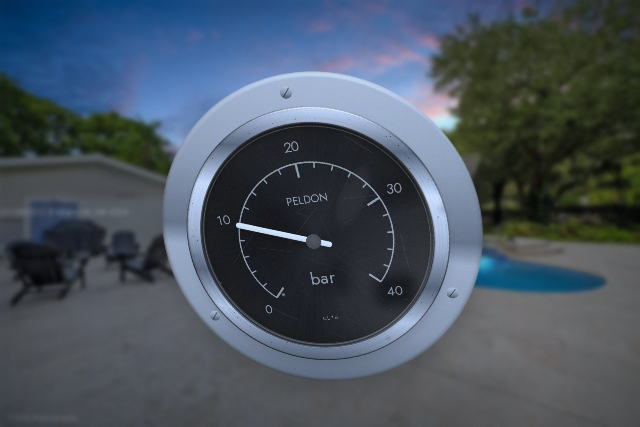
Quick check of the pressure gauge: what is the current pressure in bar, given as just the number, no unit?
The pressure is 10
